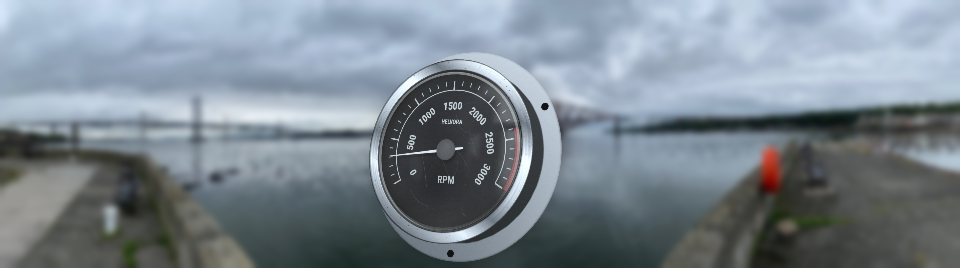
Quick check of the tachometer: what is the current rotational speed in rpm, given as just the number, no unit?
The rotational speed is 300
